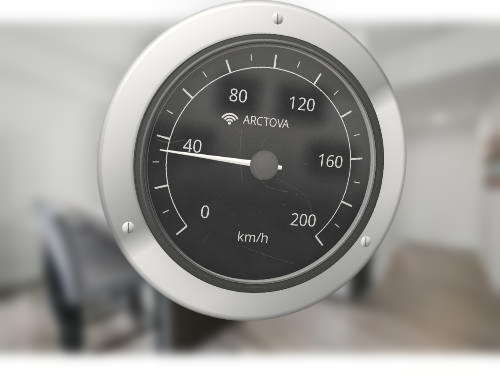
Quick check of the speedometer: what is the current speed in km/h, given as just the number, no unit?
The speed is 35
